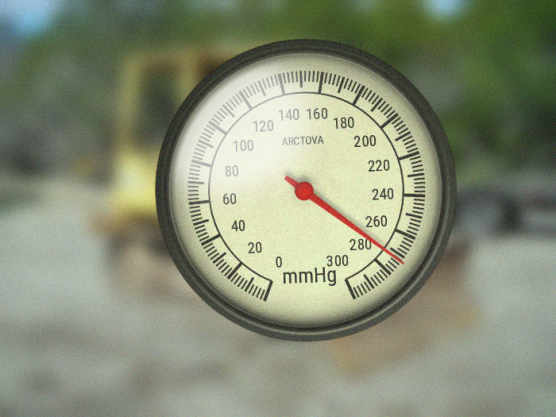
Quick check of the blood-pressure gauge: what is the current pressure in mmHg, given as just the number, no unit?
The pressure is 272
